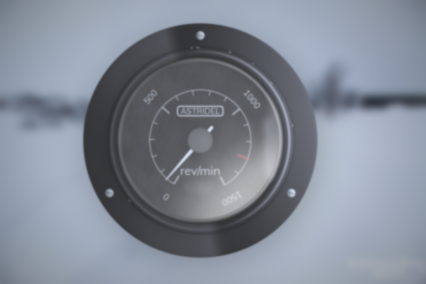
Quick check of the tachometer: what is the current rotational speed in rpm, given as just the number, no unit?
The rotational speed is 50
